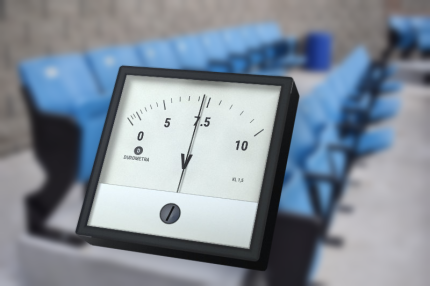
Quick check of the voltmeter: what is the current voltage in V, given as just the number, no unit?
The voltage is 7.25
